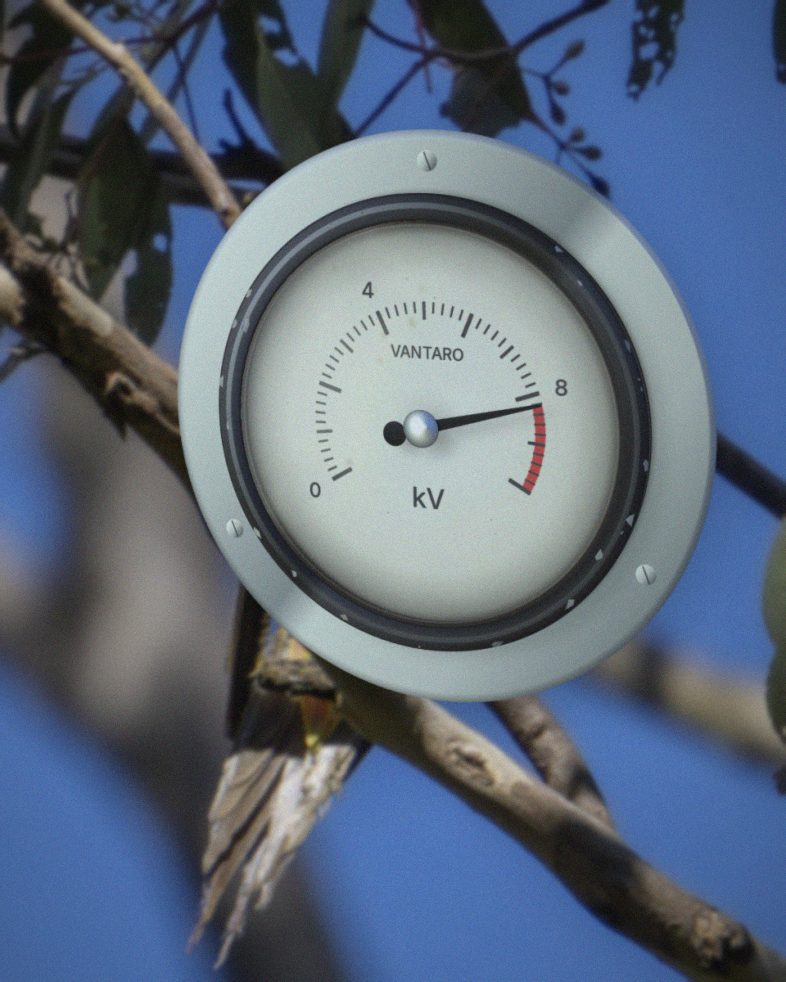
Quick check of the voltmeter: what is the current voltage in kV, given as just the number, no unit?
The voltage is 8.2
